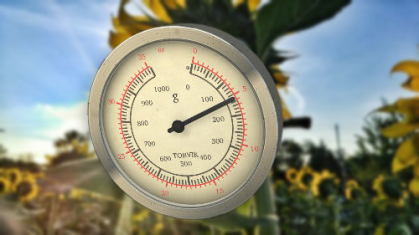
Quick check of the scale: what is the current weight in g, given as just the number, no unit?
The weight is 150
